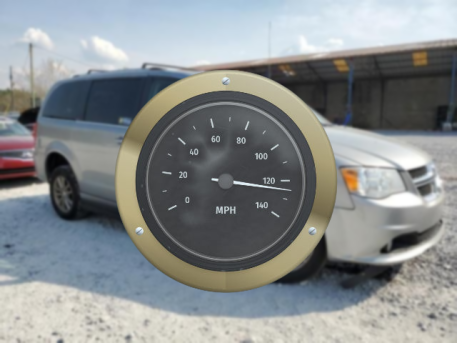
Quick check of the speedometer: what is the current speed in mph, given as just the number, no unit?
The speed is 125
